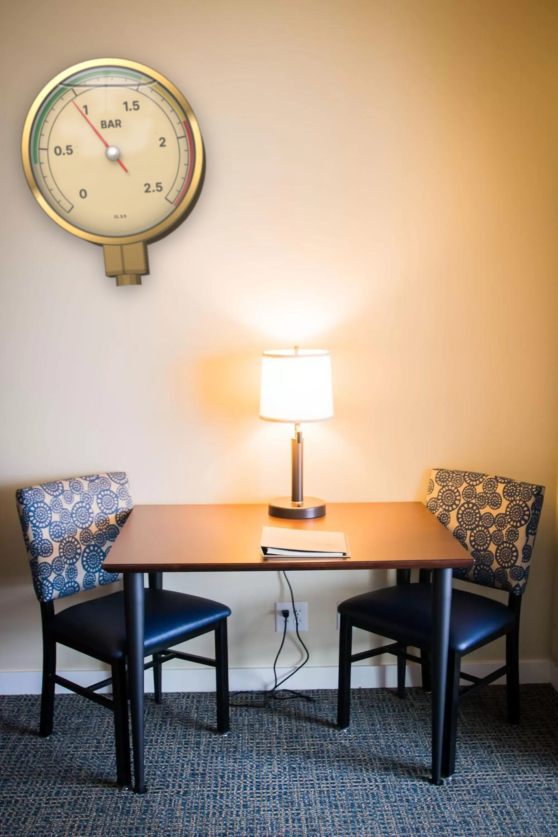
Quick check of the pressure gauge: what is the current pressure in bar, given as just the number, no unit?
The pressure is 0.95
